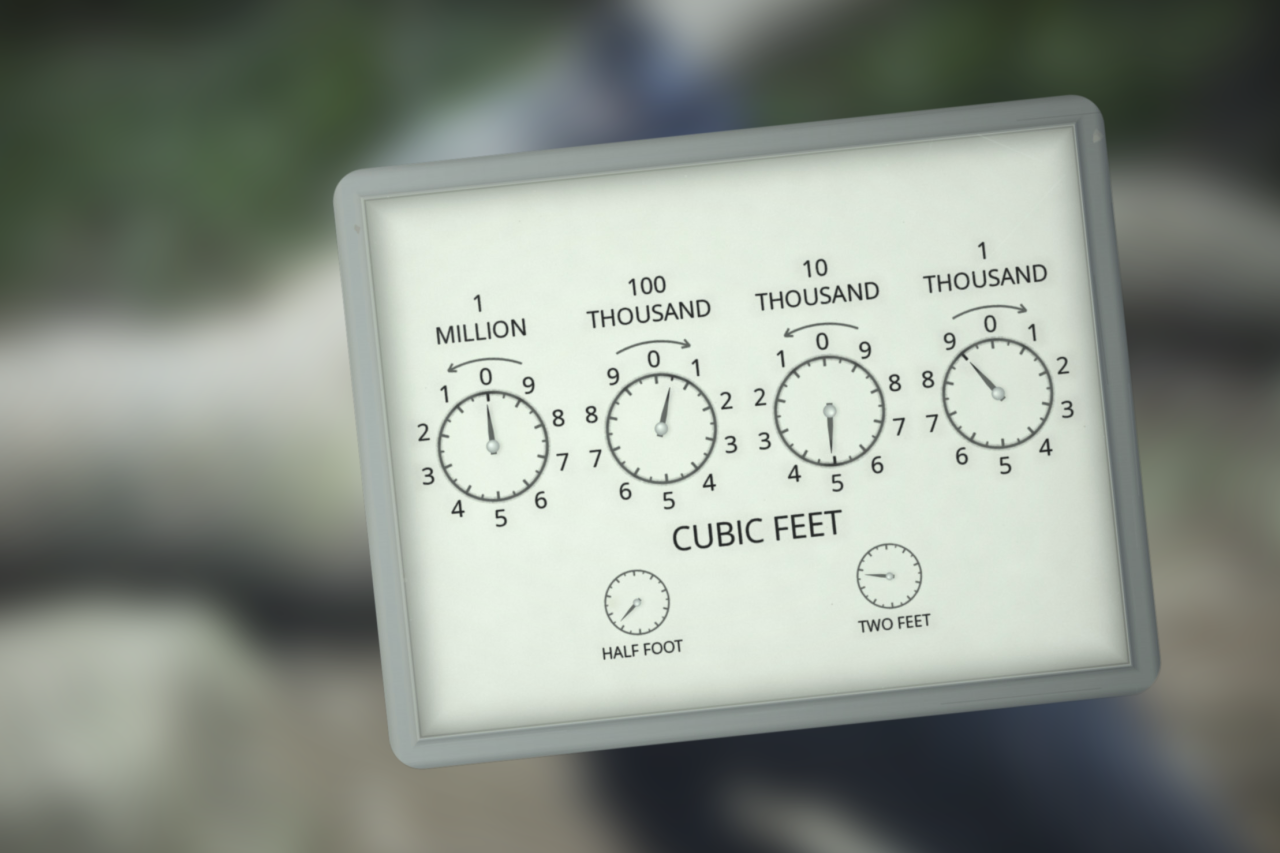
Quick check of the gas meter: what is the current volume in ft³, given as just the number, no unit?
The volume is 4900
